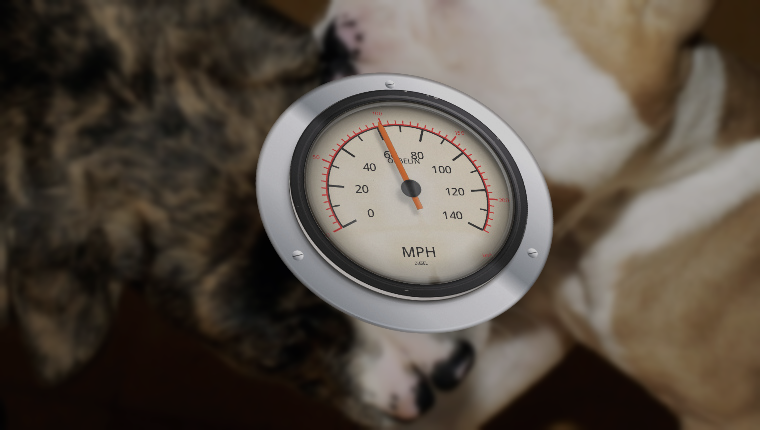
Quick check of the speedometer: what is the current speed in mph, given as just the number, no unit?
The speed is 60
